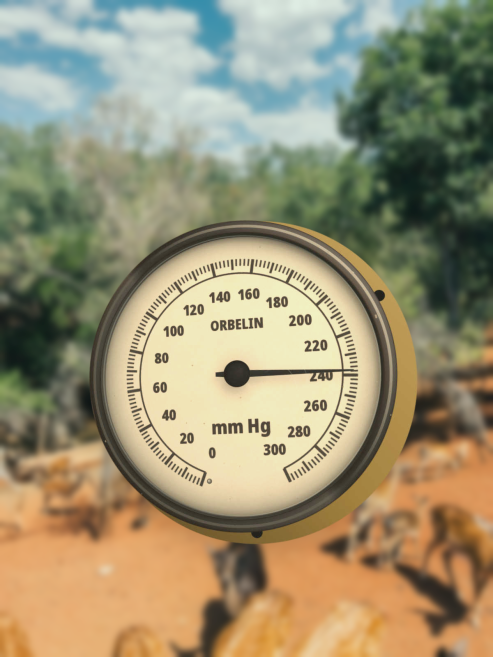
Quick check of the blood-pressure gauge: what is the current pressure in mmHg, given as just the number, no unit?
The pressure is 238
